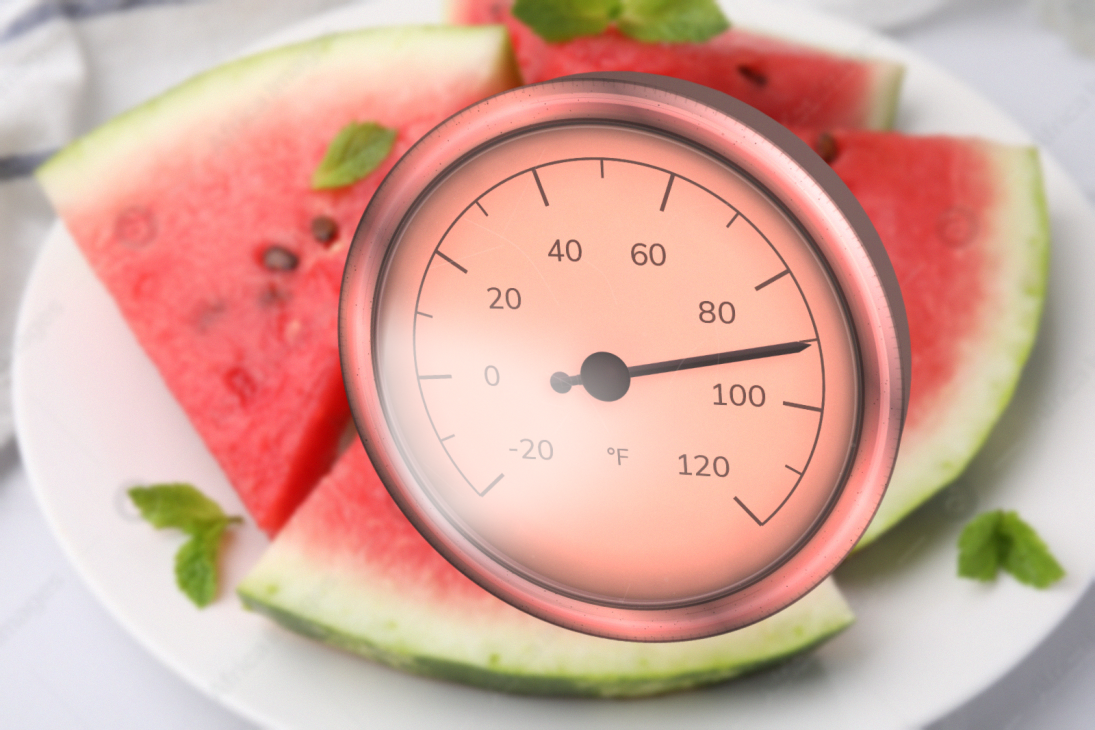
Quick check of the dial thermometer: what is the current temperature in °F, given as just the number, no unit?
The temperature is 90
